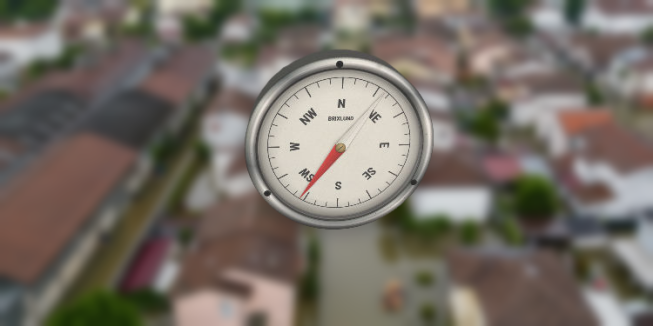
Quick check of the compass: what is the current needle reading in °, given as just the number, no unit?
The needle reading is 215
